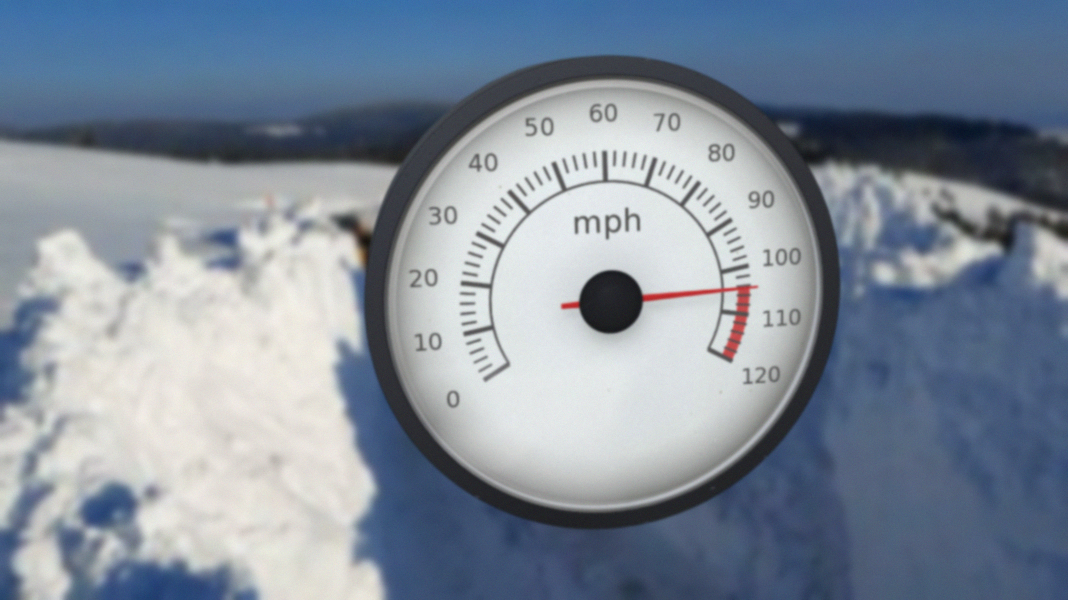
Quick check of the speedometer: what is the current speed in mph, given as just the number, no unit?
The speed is 104
